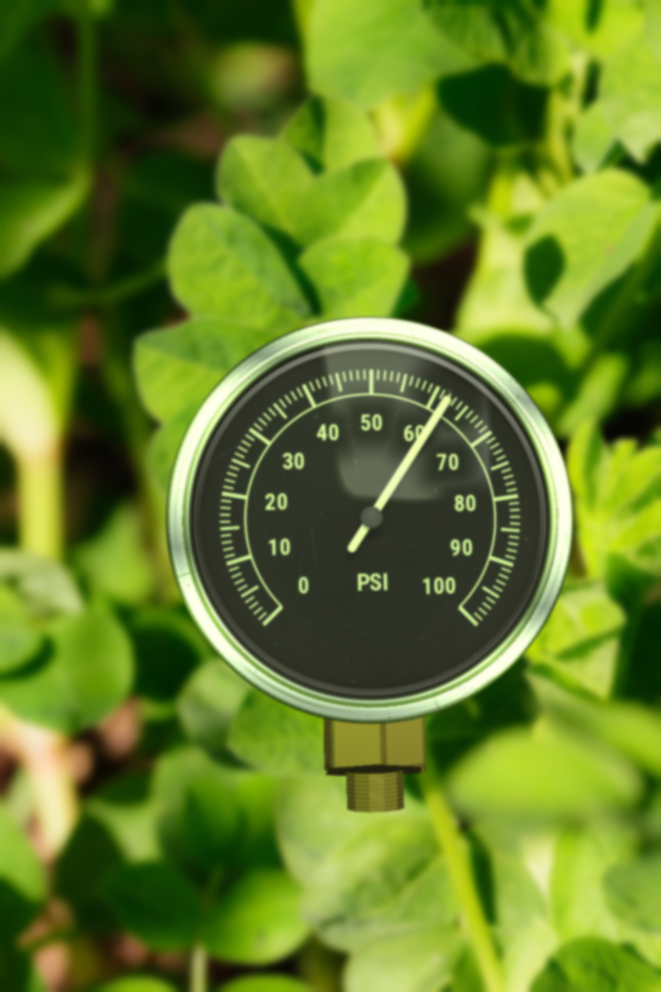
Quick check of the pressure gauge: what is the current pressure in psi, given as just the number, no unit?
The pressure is 62
